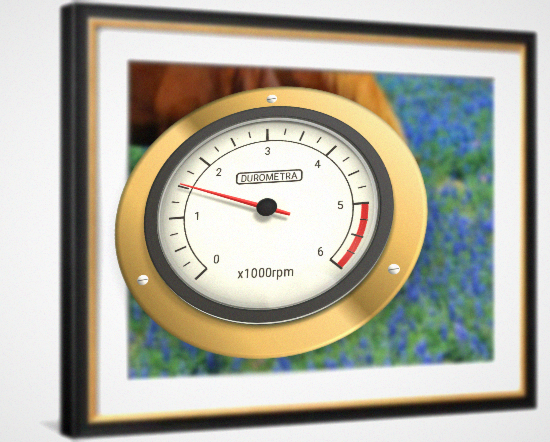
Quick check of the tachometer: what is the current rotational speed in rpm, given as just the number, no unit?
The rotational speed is 1500
